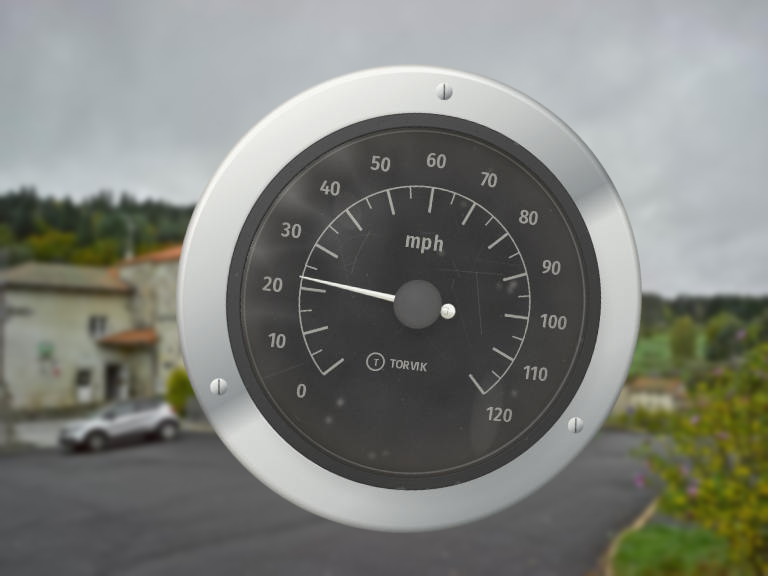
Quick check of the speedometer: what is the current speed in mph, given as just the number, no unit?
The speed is 22.5
